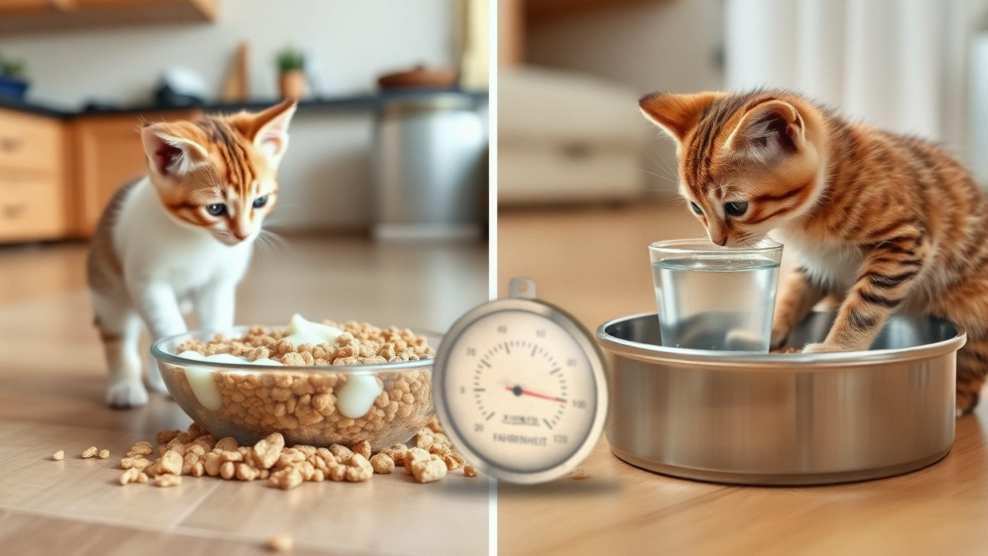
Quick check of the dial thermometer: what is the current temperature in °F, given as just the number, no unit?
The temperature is 100
